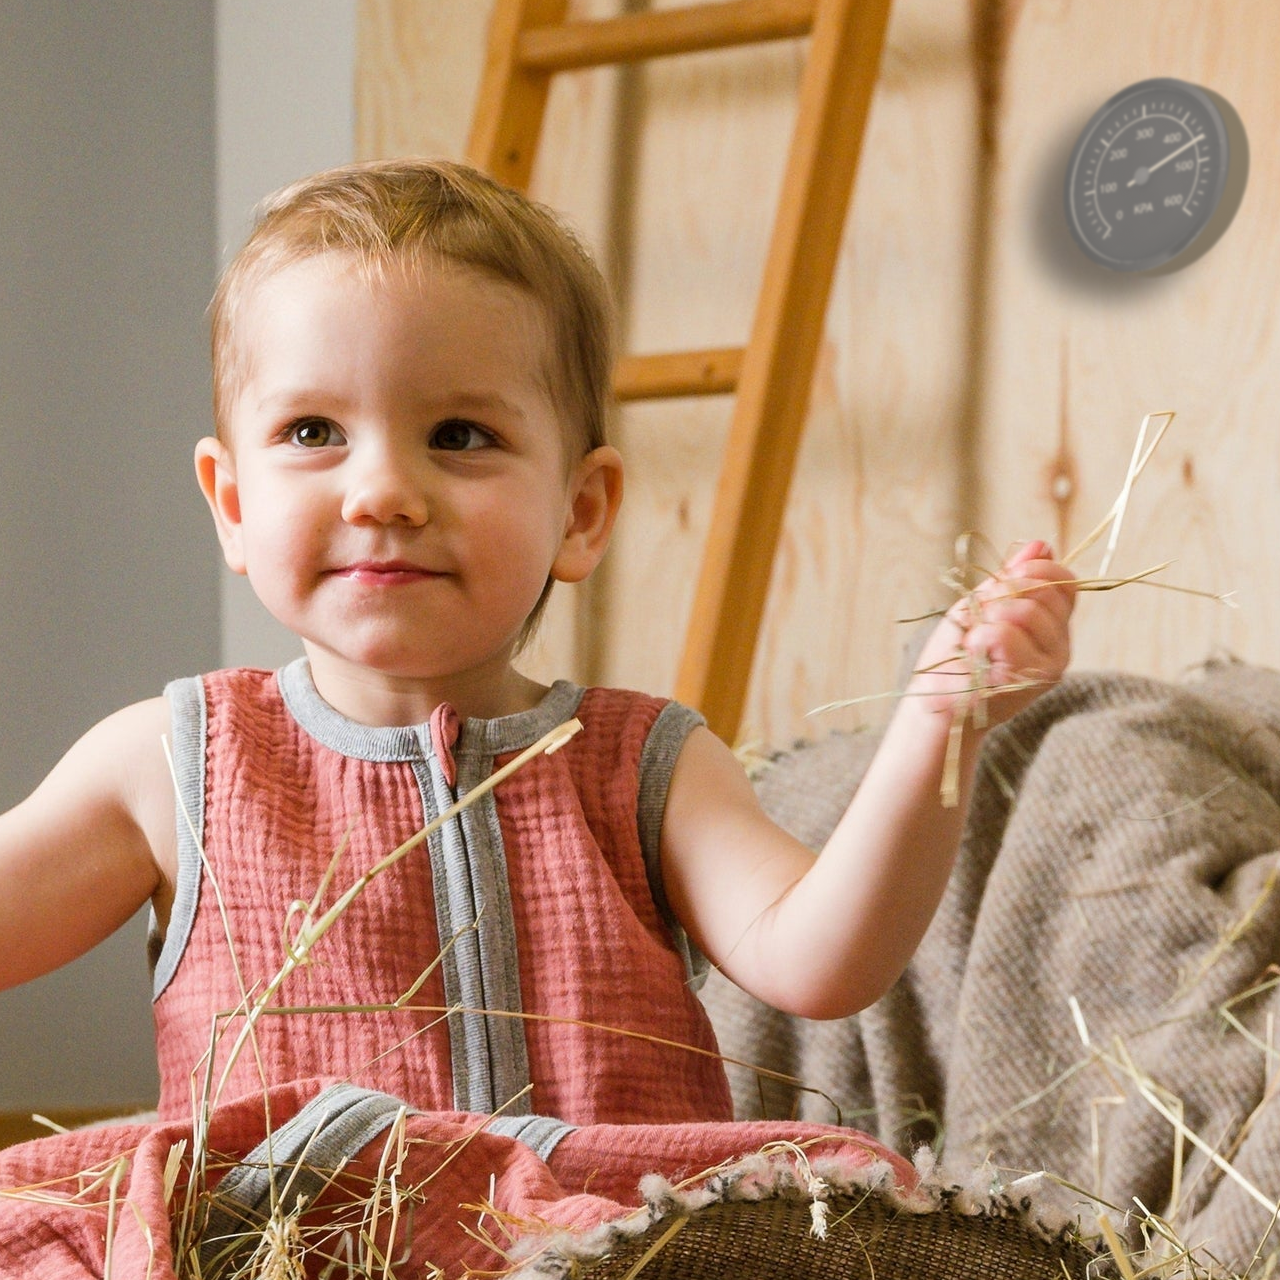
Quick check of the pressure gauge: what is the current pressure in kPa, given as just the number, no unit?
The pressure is 460
